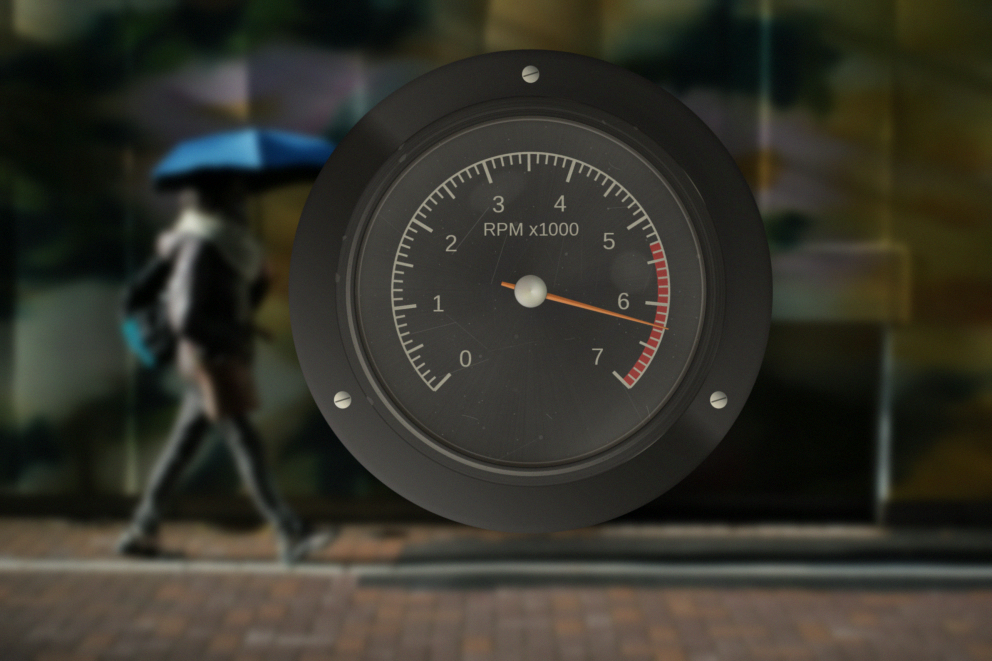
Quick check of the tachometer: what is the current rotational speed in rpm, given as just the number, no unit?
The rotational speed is 6250
